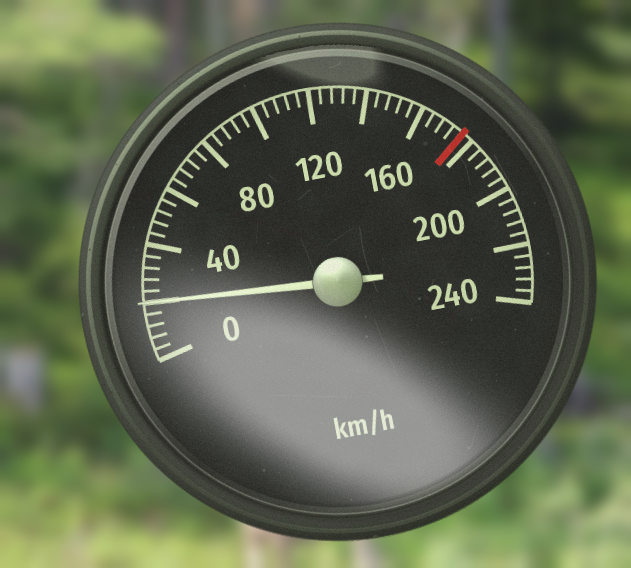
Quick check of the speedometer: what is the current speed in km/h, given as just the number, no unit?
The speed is 20
